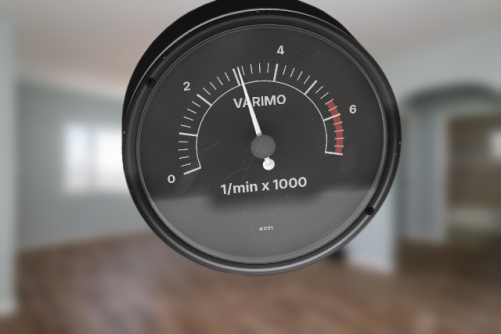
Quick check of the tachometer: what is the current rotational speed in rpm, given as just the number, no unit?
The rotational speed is 3100
